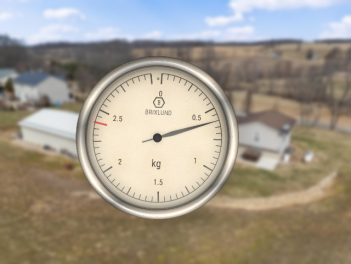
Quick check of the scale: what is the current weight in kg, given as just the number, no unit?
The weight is 0.6
